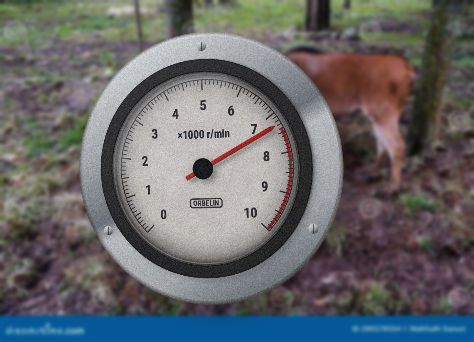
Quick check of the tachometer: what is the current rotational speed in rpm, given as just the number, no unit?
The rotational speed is 7300
